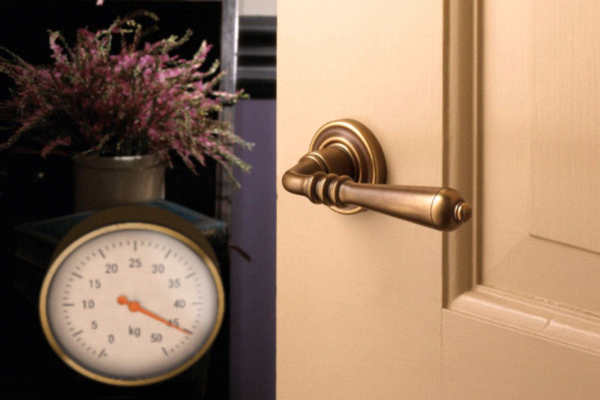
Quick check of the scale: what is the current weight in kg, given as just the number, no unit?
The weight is 45
